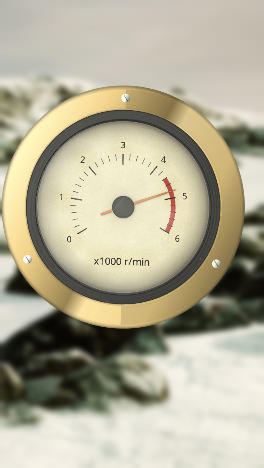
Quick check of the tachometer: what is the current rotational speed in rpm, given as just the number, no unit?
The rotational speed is 4800
